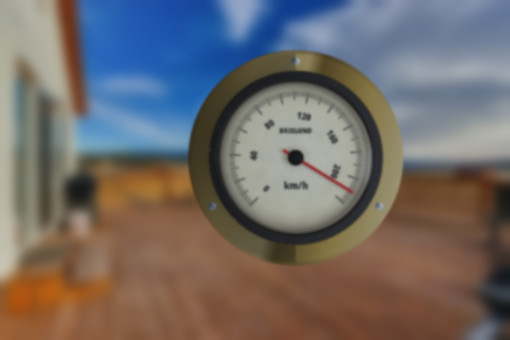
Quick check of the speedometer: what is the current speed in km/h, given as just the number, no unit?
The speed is 210
